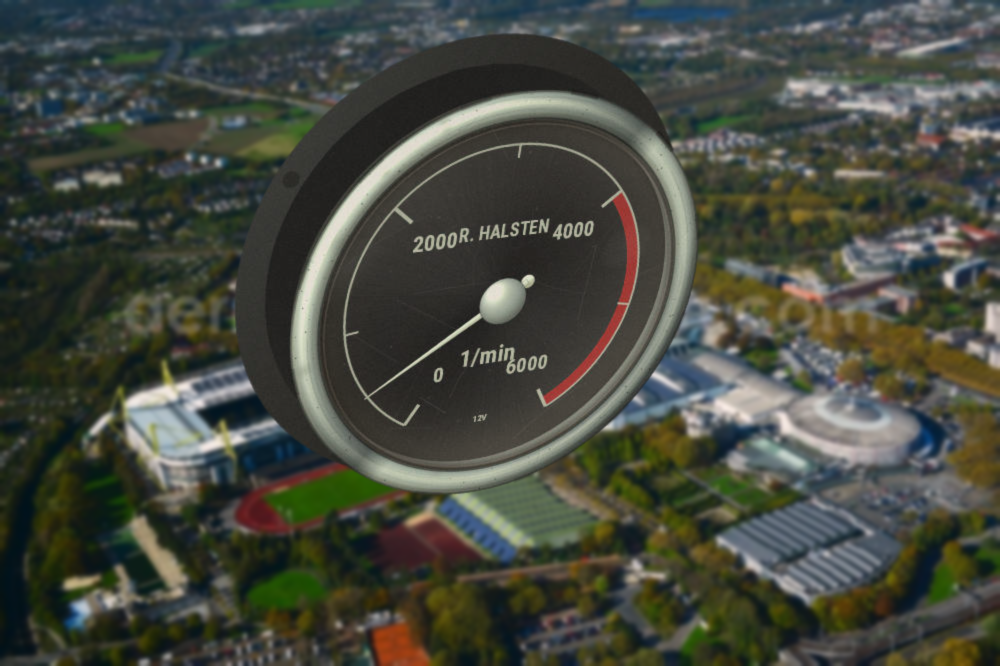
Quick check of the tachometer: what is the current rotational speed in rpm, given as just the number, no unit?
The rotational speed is 500
